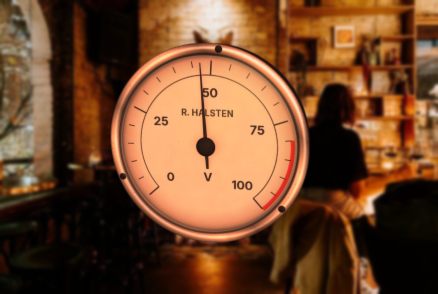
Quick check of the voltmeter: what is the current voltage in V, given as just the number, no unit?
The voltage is 47.5
